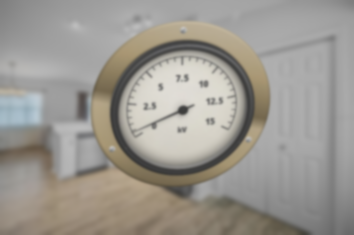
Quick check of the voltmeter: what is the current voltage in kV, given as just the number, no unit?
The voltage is 0.5
